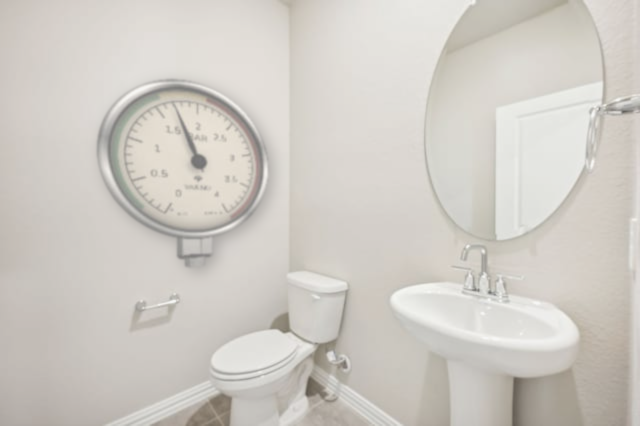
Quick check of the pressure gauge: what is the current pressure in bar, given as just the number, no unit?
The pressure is 1.7
